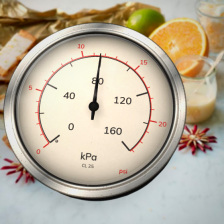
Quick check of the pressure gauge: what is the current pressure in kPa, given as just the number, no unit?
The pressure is 80
